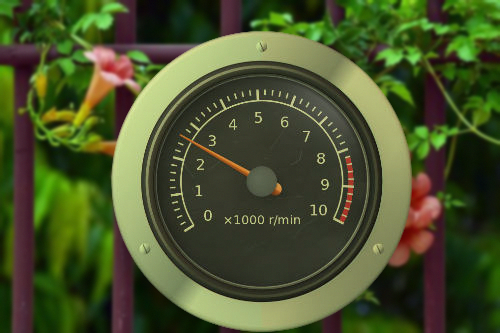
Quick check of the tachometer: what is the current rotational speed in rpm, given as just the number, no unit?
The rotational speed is 2600
